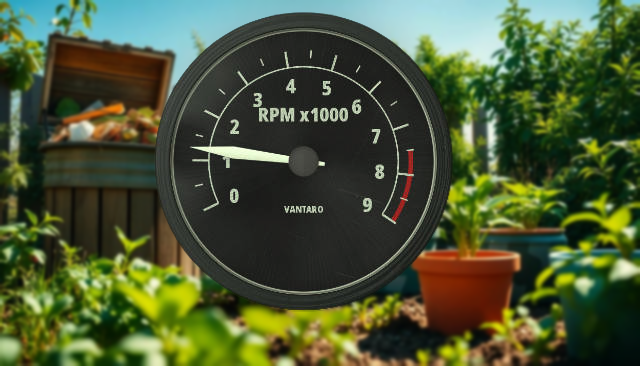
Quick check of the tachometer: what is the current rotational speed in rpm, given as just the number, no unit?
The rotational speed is 1250
